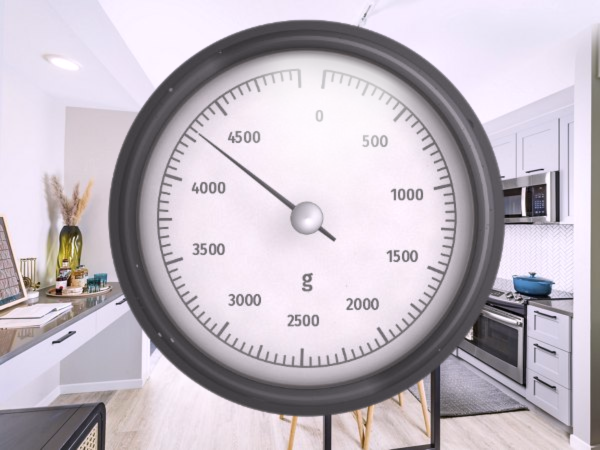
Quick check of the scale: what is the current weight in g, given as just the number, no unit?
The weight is 4300
